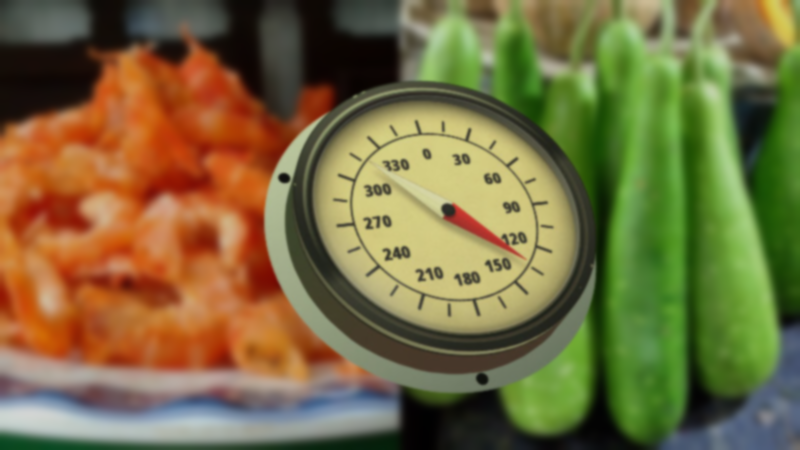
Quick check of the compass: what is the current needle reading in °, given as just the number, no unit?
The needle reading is 135
